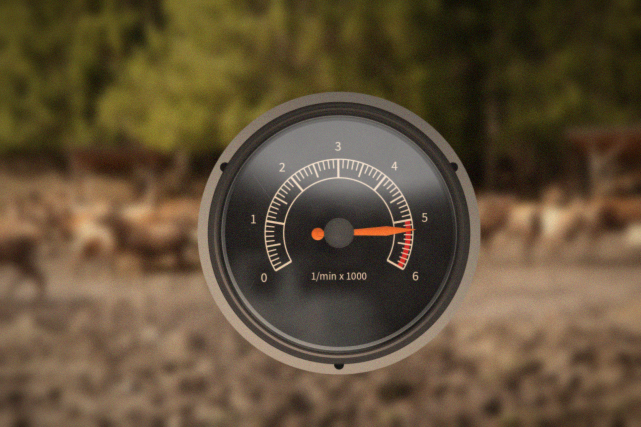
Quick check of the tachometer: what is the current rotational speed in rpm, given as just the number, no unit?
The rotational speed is 5200
